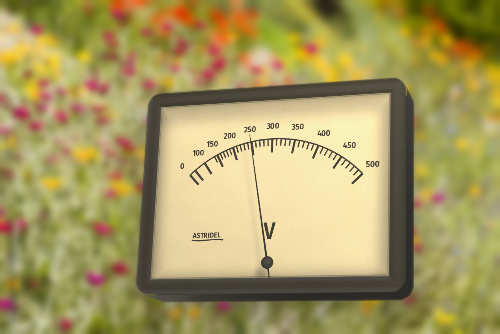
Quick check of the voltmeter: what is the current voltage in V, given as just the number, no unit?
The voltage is 250
